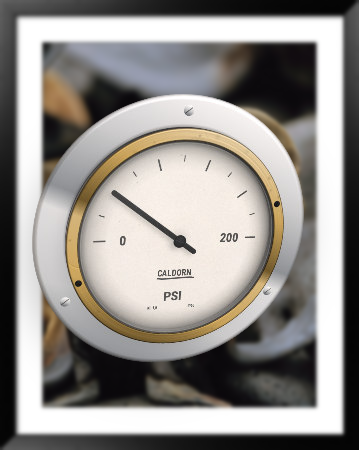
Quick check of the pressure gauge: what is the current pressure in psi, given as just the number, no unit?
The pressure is 40
